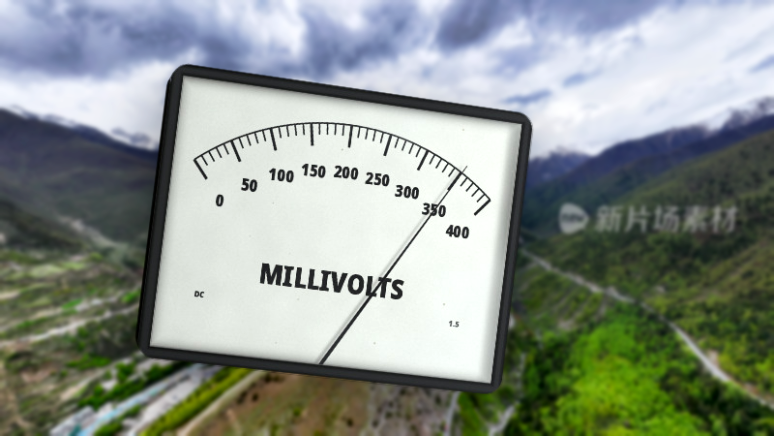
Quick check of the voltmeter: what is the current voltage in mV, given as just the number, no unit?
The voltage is 350
